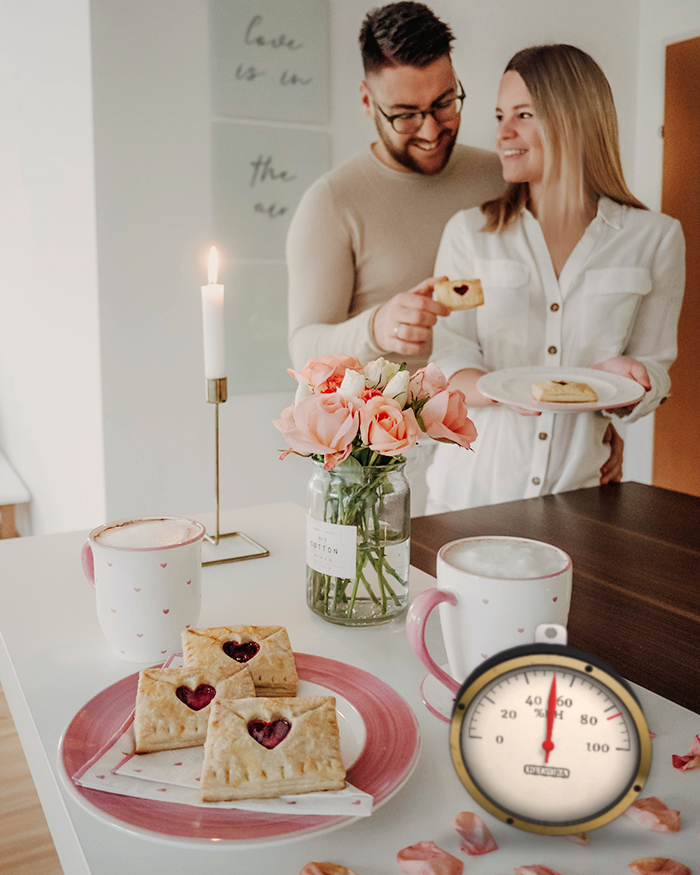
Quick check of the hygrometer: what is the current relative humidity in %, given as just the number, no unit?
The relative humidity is 52
